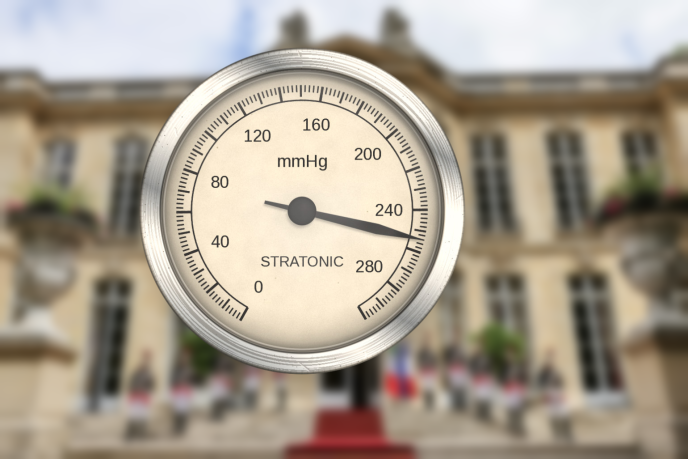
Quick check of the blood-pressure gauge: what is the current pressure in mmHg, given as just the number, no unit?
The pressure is 254
